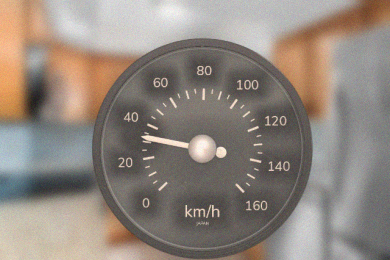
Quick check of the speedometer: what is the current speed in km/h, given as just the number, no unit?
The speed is 32.5
